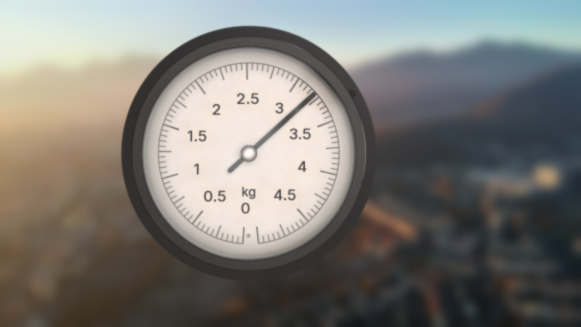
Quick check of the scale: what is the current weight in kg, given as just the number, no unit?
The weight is 3.2
